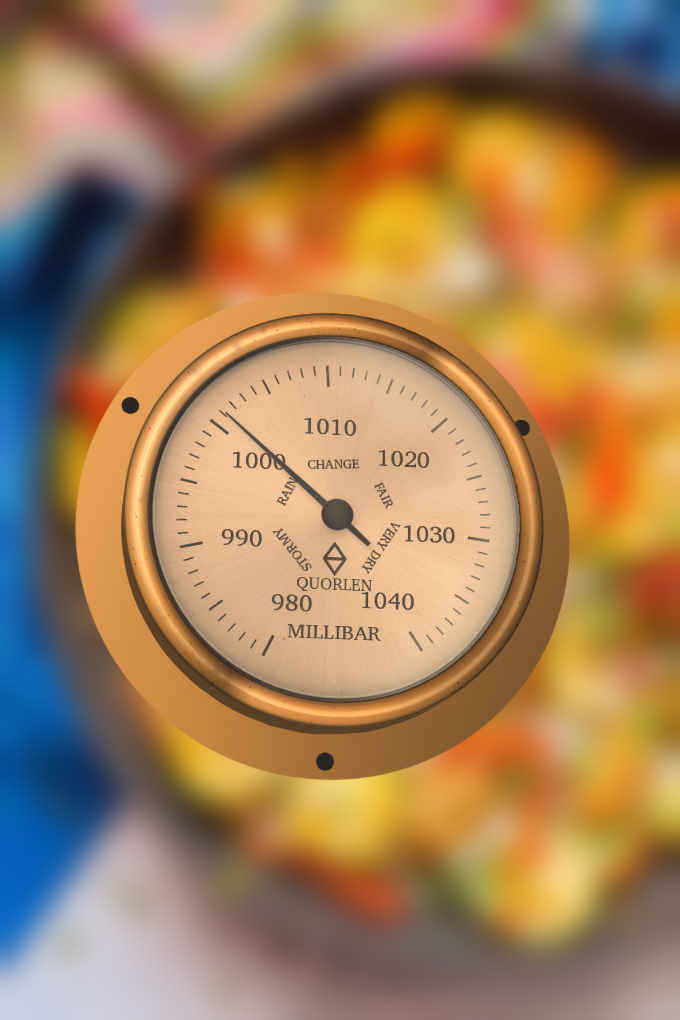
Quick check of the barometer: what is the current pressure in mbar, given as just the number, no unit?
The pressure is 1001
